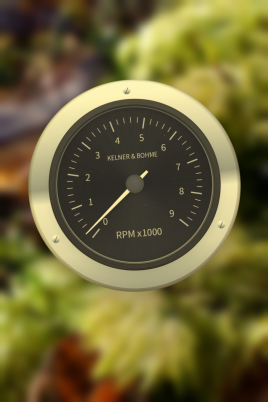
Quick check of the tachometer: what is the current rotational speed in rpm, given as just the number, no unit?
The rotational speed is 200
